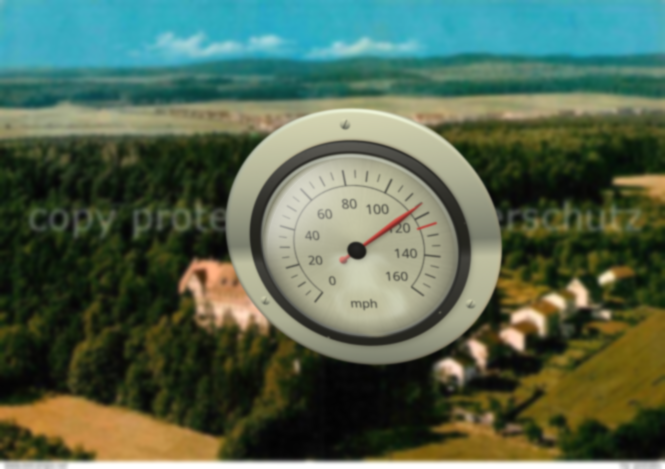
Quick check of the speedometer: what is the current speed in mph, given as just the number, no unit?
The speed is 115
